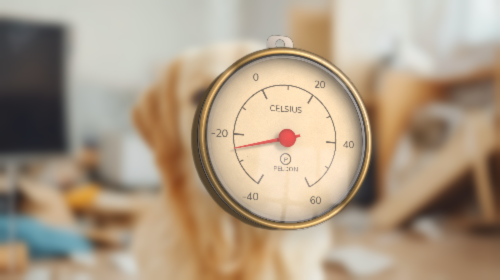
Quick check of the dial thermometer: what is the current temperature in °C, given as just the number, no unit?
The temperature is -25
